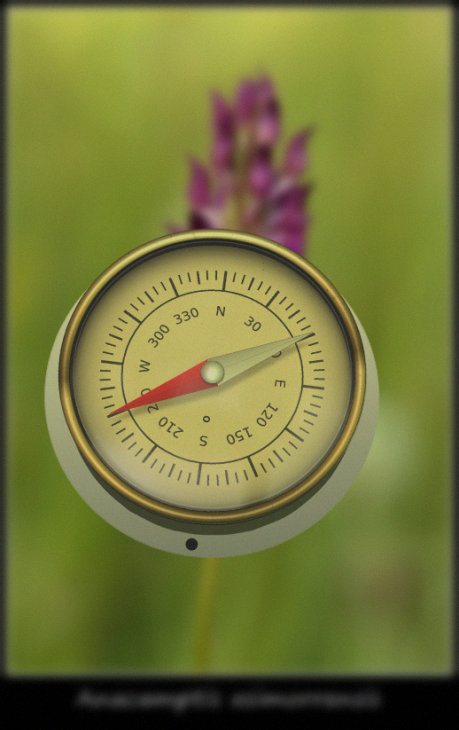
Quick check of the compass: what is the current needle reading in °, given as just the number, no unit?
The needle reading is 240
